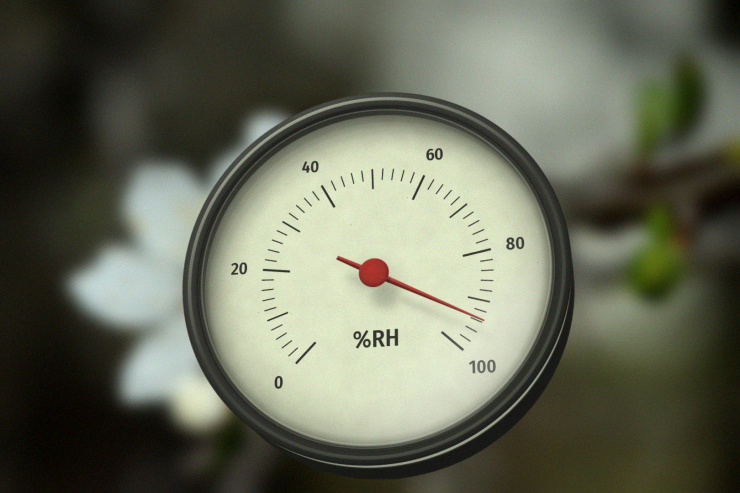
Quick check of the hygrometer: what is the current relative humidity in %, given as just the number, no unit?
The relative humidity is 94
